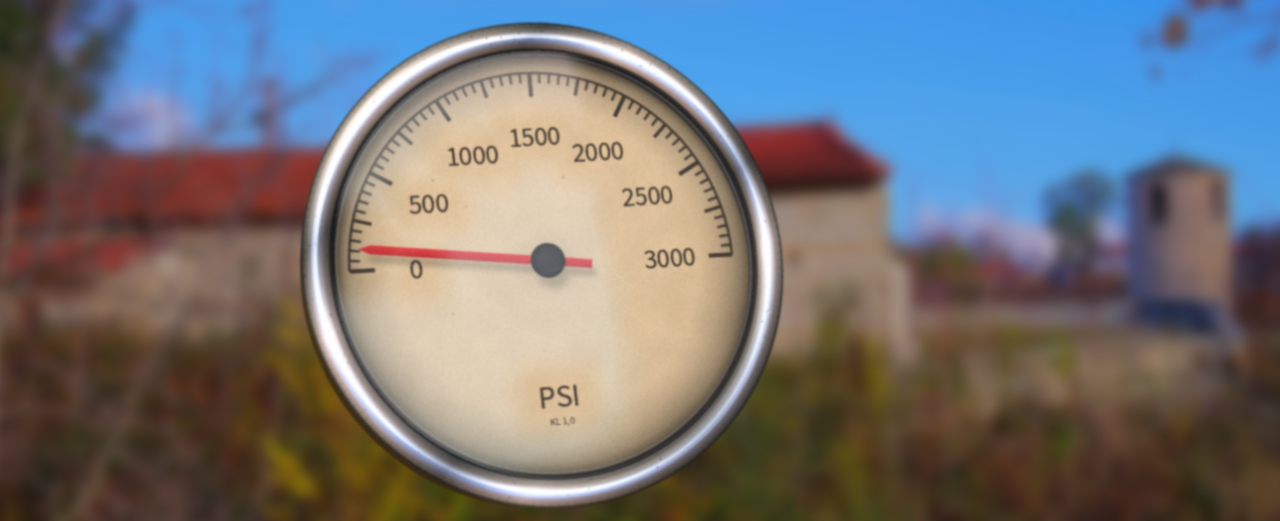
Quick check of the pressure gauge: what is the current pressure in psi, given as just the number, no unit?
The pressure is 100
